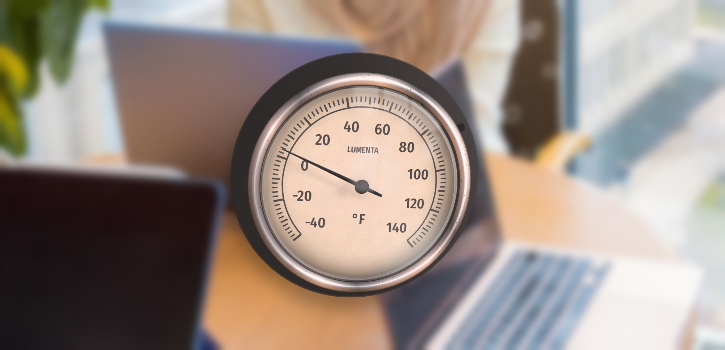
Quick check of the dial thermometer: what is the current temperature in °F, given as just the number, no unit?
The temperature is 4
